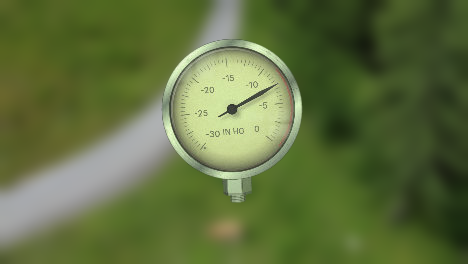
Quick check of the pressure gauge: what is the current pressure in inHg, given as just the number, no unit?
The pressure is -7.5
